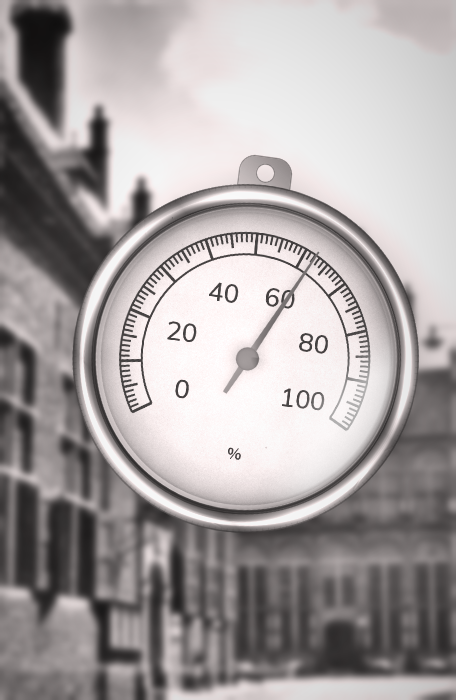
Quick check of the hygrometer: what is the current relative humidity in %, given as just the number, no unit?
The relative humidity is 62
